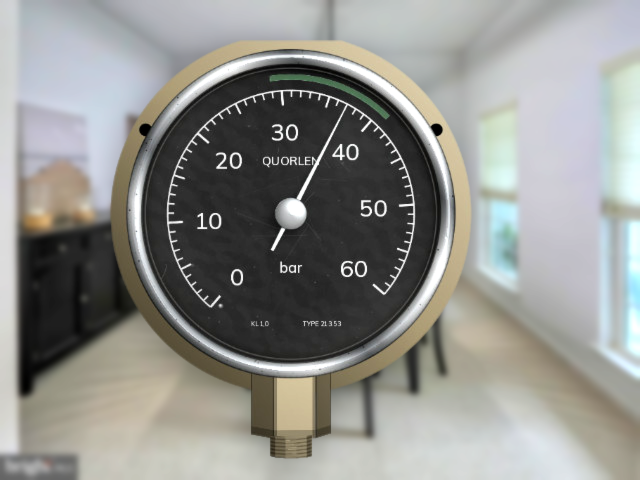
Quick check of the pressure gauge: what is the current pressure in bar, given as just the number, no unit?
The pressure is 37
